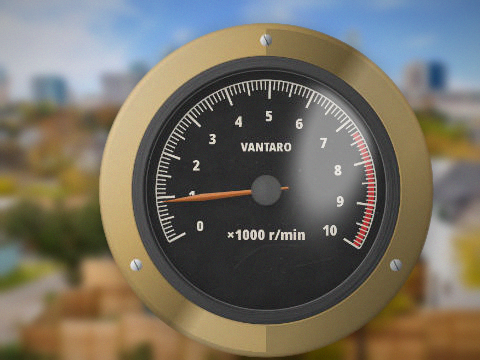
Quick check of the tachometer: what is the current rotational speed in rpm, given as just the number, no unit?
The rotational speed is 900
